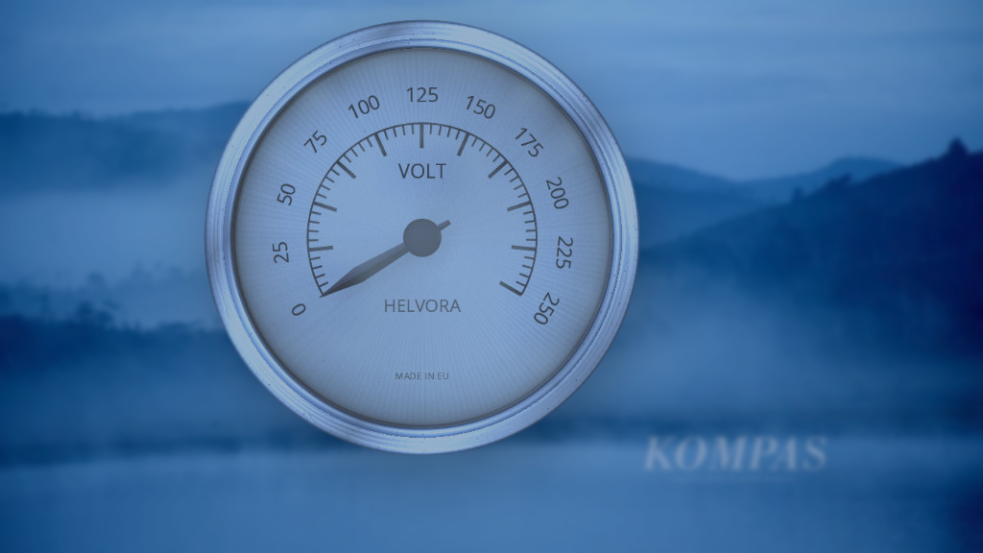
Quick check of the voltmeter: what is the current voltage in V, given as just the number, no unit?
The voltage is 0
